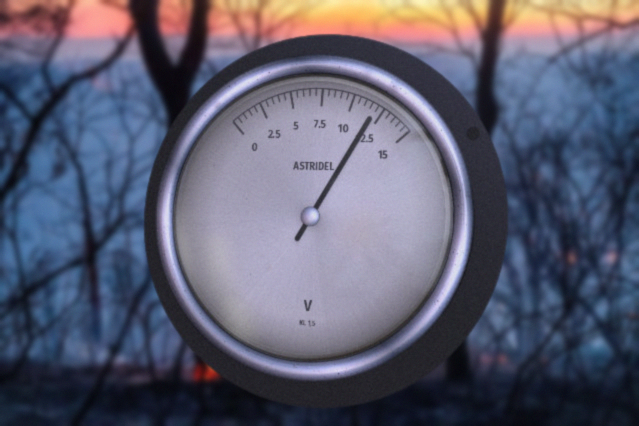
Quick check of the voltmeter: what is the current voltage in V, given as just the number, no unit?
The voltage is 12
